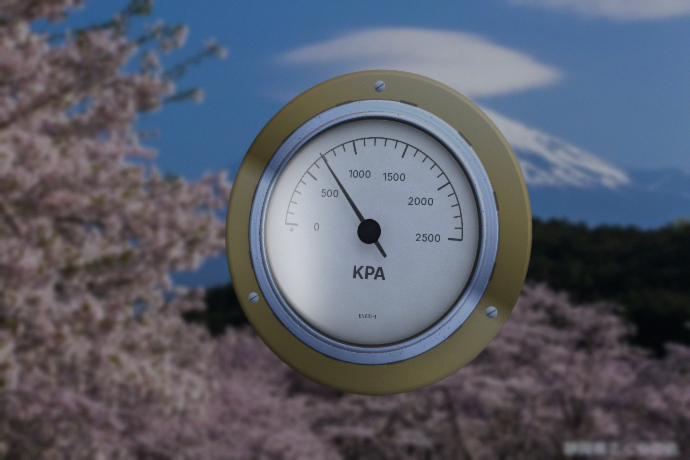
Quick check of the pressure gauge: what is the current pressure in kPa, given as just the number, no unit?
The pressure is 700
